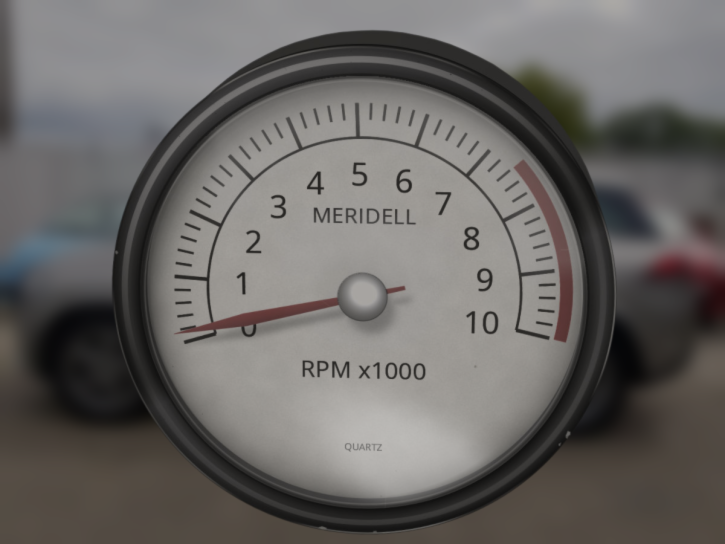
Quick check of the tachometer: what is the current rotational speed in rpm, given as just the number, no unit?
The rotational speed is 200
